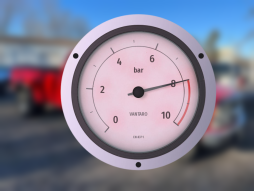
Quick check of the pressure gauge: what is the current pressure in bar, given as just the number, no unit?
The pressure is 8
